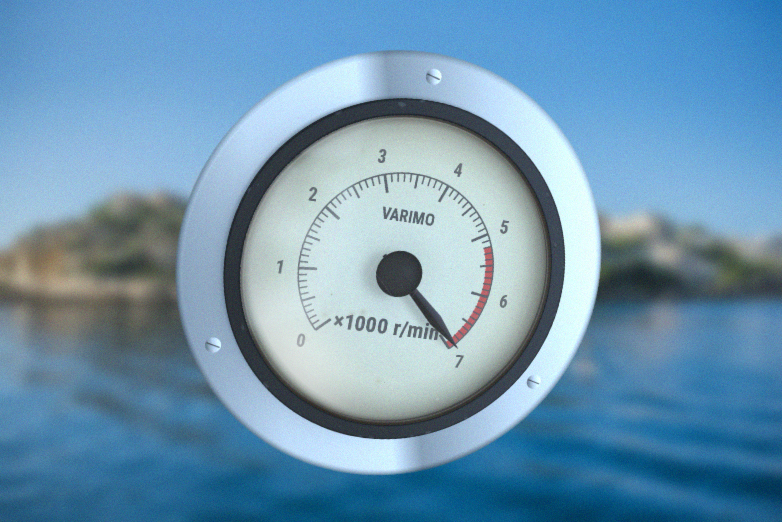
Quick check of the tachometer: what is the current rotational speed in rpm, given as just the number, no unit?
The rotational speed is 6900
